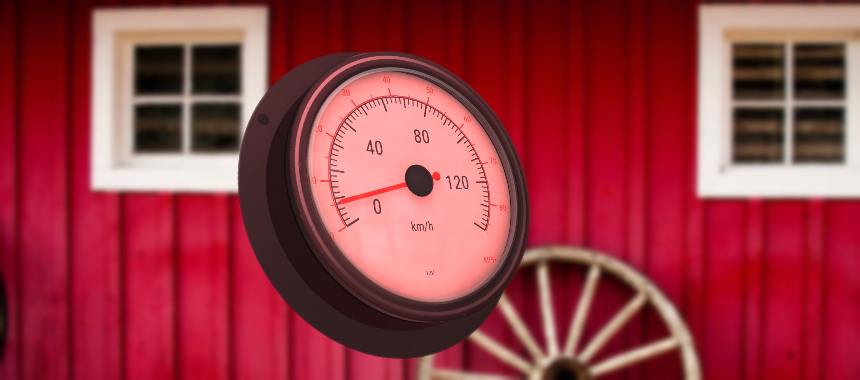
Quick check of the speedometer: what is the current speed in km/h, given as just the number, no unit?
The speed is 8
